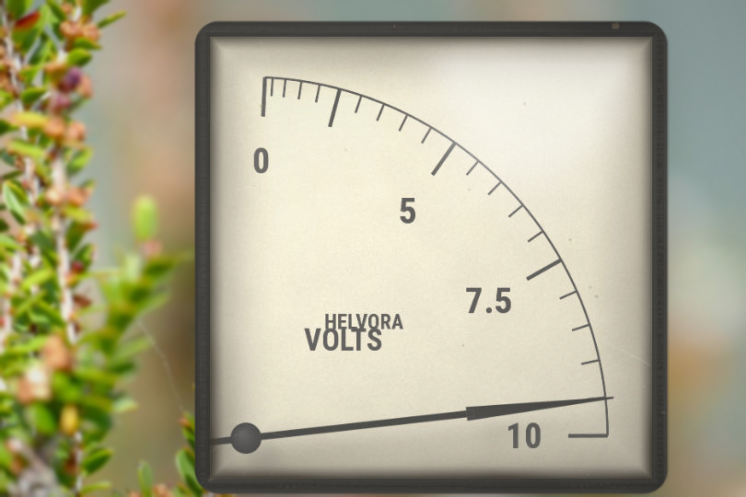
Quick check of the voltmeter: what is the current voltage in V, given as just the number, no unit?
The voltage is 9.5
